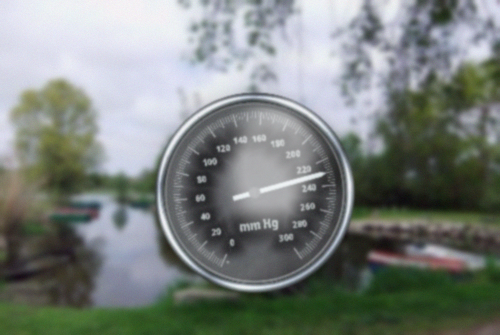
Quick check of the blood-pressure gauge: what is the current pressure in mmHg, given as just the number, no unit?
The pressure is 230
